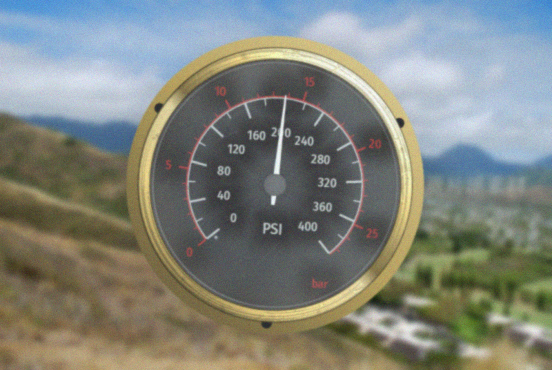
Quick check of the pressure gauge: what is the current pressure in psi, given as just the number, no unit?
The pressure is 200
